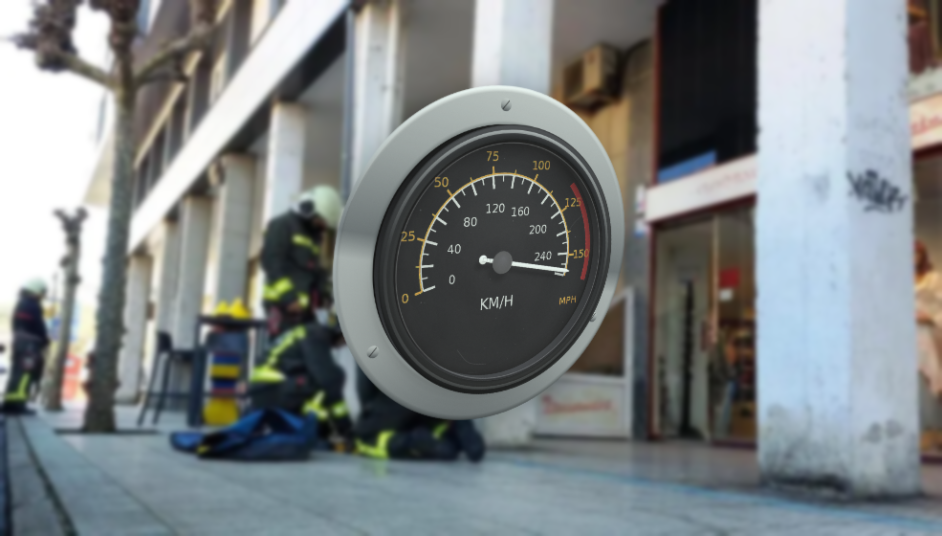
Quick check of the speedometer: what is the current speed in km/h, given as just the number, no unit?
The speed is 255
